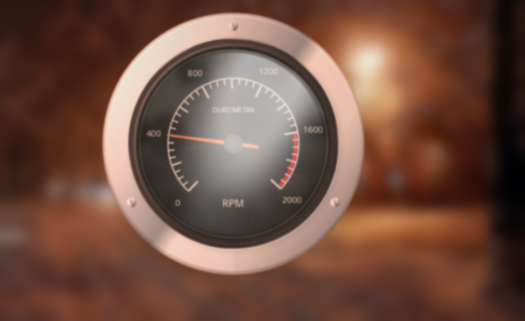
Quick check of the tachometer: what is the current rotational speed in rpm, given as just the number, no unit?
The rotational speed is 400
